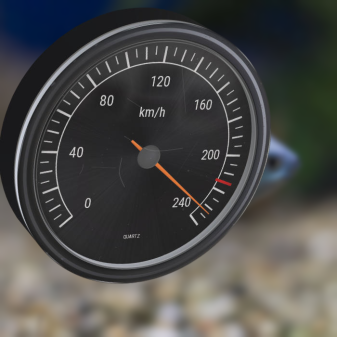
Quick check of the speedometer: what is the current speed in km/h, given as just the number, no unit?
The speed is 232.5
